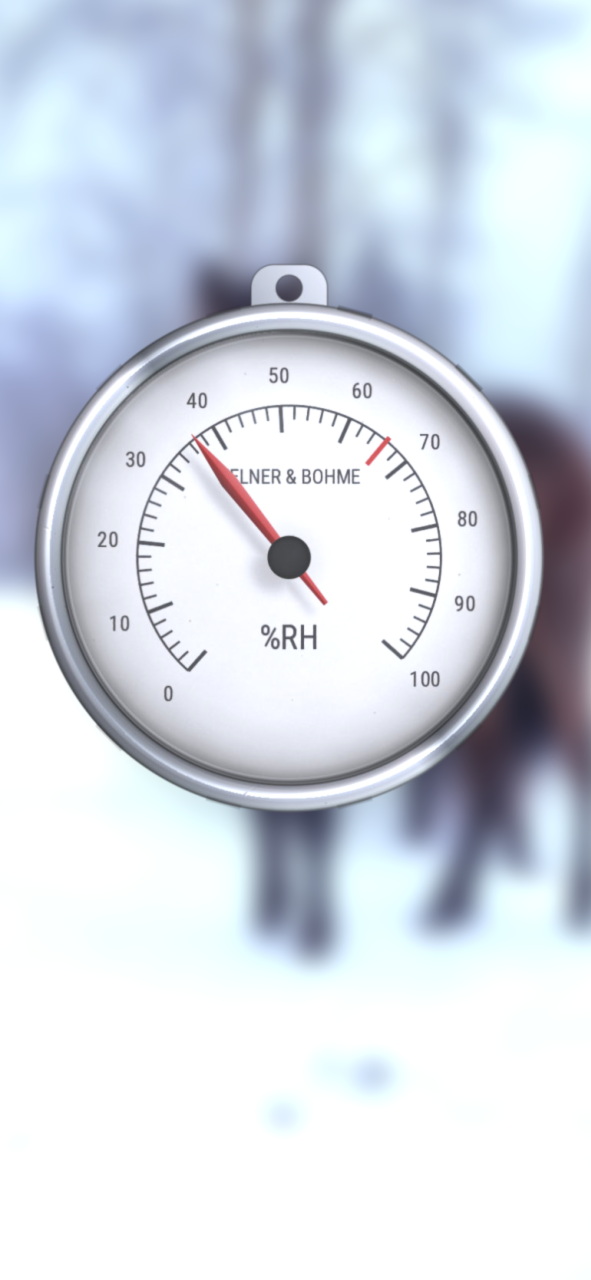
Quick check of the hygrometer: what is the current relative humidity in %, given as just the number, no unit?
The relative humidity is 37
